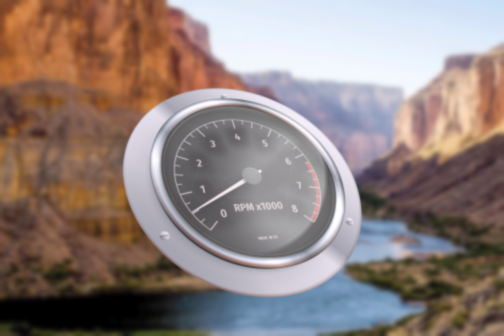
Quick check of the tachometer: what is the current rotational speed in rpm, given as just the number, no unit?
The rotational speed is 500
